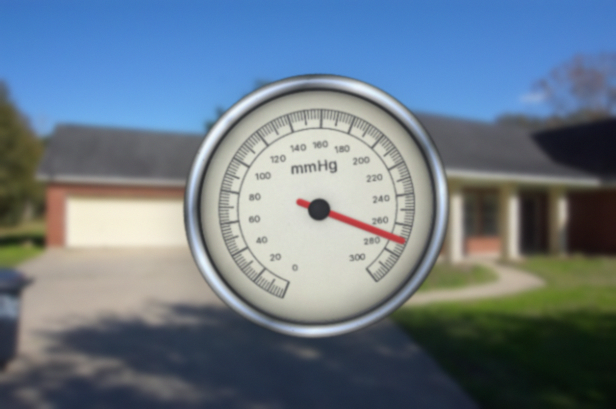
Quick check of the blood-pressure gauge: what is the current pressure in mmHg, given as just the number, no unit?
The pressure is 270
